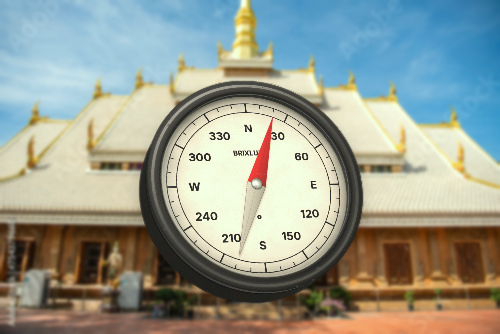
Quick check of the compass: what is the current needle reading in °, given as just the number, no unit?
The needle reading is 20
